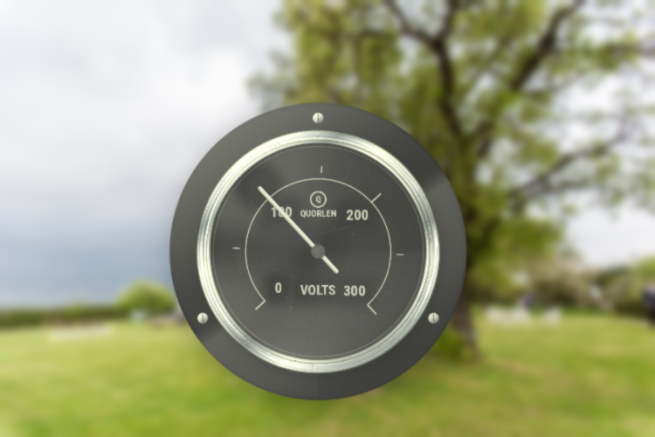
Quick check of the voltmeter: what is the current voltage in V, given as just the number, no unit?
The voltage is 100
